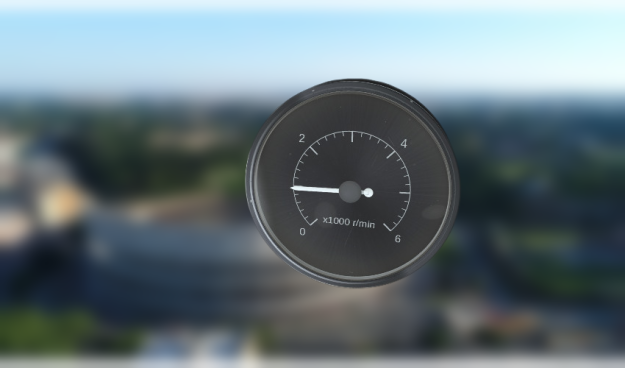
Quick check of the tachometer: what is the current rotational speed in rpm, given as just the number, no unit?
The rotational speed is 1000
